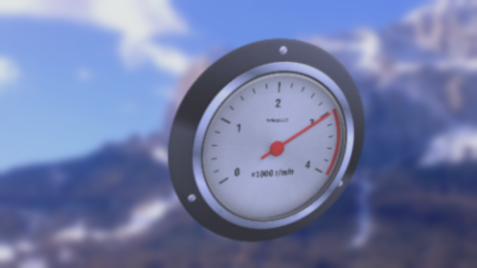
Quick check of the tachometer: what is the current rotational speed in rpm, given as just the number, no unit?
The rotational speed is 3000
